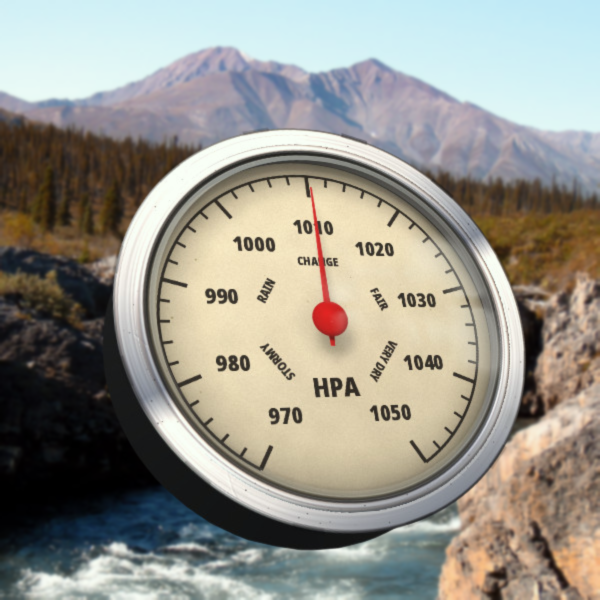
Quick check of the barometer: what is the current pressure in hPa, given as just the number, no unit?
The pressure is 1010
